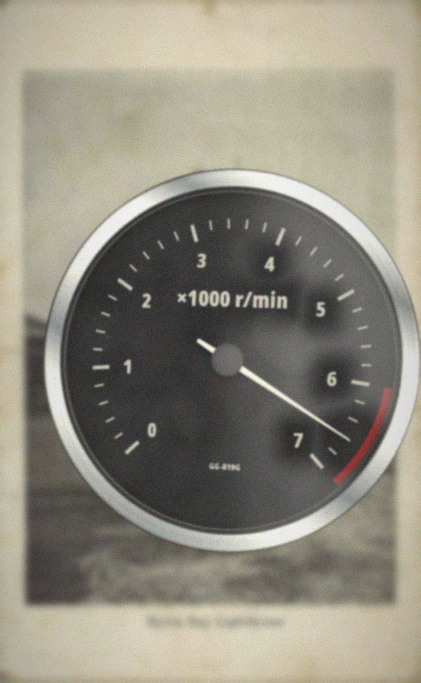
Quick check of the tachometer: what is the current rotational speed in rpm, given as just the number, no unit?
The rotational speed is 6600
